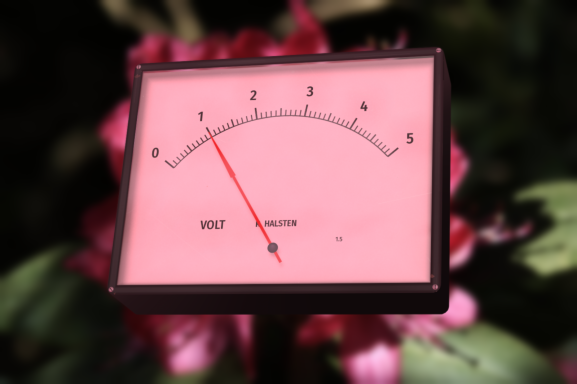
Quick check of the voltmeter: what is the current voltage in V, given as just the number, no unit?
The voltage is 1
